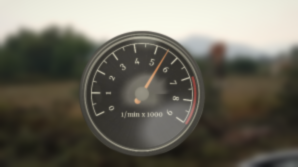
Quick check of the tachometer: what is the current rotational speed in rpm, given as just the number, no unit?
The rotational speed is 5500
